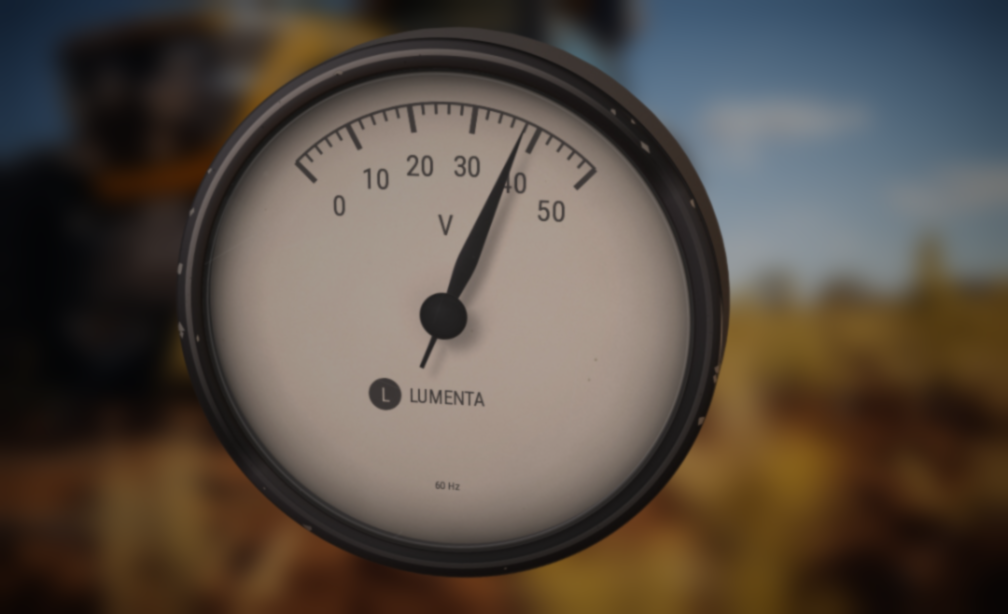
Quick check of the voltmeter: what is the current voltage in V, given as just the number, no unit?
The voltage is 38
